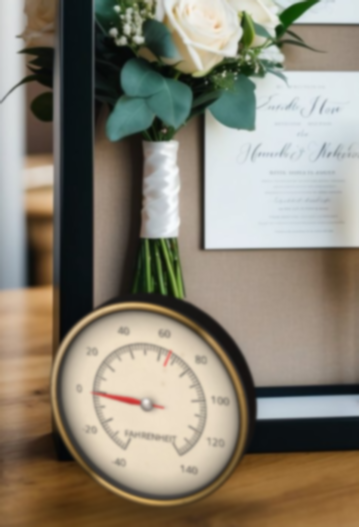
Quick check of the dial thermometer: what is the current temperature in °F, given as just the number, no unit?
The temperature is 0
